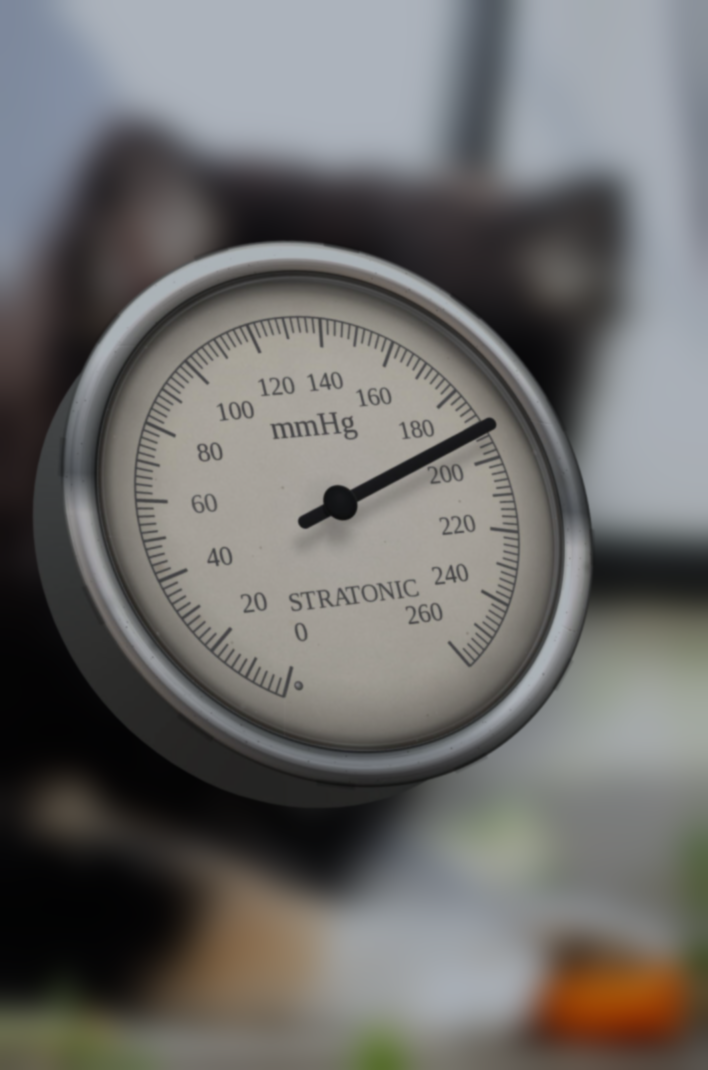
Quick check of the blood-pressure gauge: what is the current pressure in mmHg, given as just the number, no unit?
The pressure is 192
